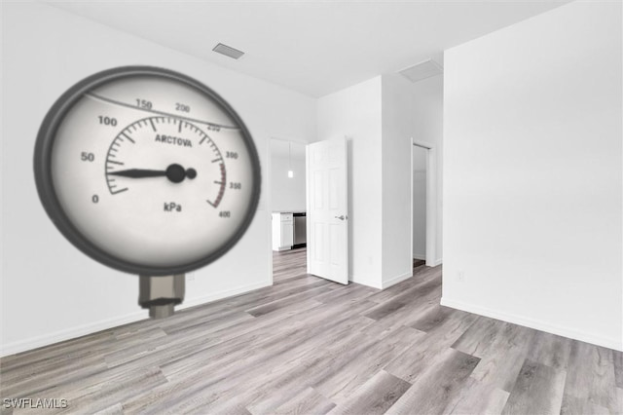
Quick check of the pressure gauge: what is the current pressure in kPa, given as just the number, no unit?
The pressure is 30
